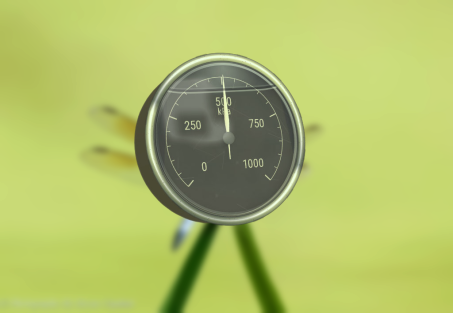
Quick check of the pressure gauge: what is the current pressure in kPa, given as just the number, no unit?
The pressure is 500
